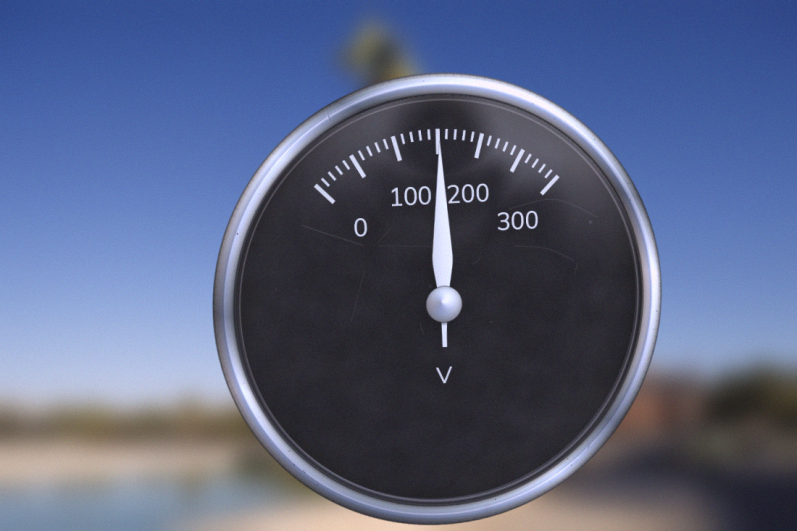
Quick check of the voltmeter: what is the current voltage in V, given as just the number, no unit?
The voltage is 150
